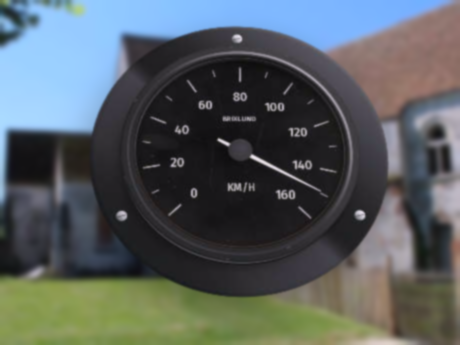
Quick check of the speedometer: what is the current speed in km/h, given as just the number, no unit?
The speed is 150
